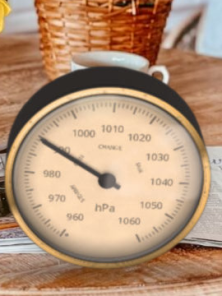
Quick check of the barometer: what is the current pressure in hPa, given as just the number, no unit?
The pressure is 990
